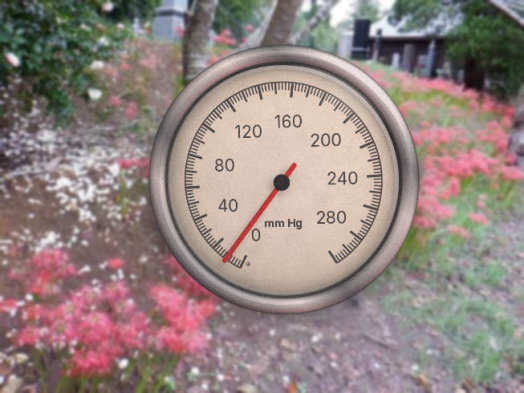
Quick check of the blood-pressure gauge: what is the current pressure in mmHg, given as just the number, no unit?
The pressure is 10
